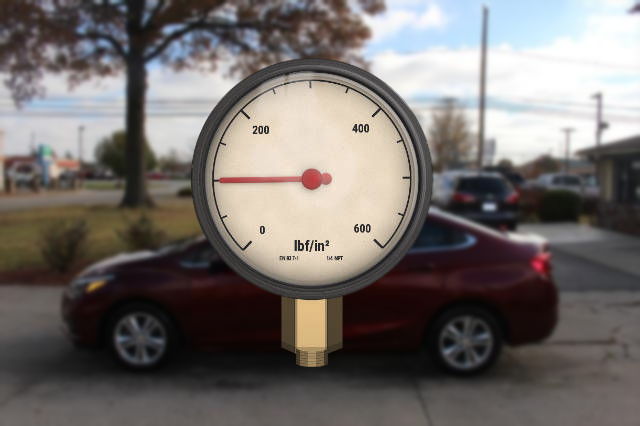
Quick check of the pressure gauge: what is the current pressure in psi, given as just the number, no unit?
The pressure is 100
